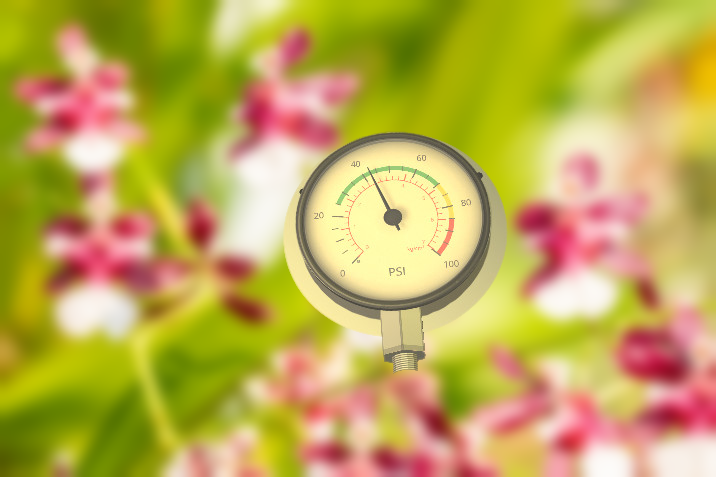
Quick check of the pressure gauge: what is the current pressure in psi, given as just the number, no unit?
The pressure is 42.5
